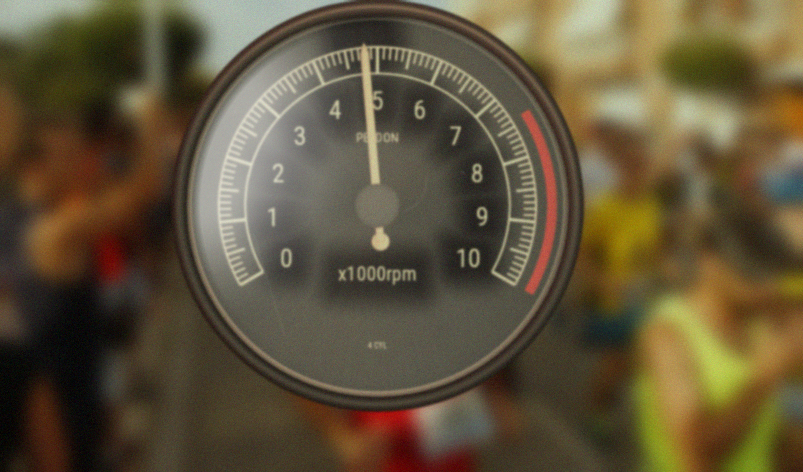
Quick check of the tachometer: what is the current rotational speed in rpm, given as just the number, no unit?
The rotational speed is 4800
